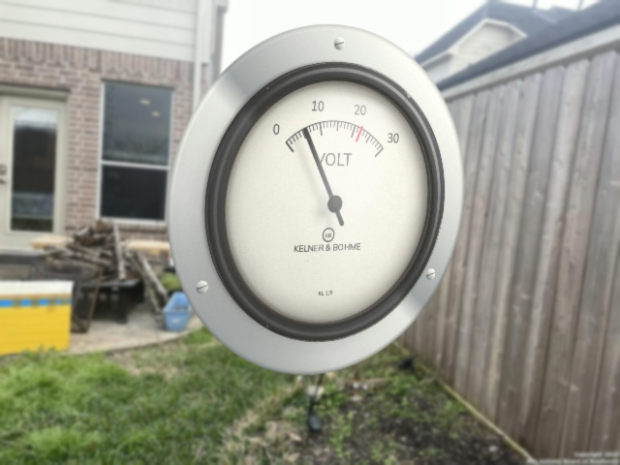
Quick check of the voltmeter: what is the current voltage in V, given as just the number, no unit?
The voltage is 5
